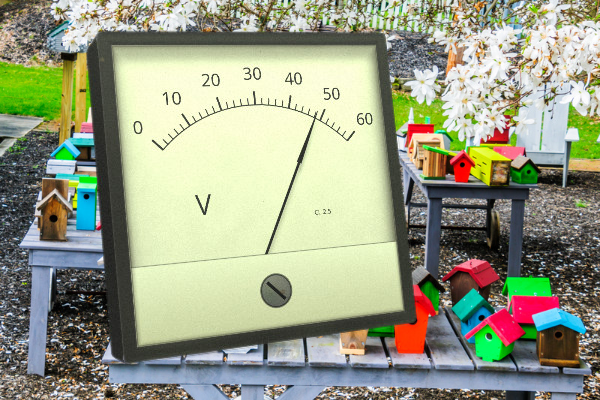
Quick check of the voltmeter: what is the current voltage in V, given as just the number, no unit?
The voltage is 48
